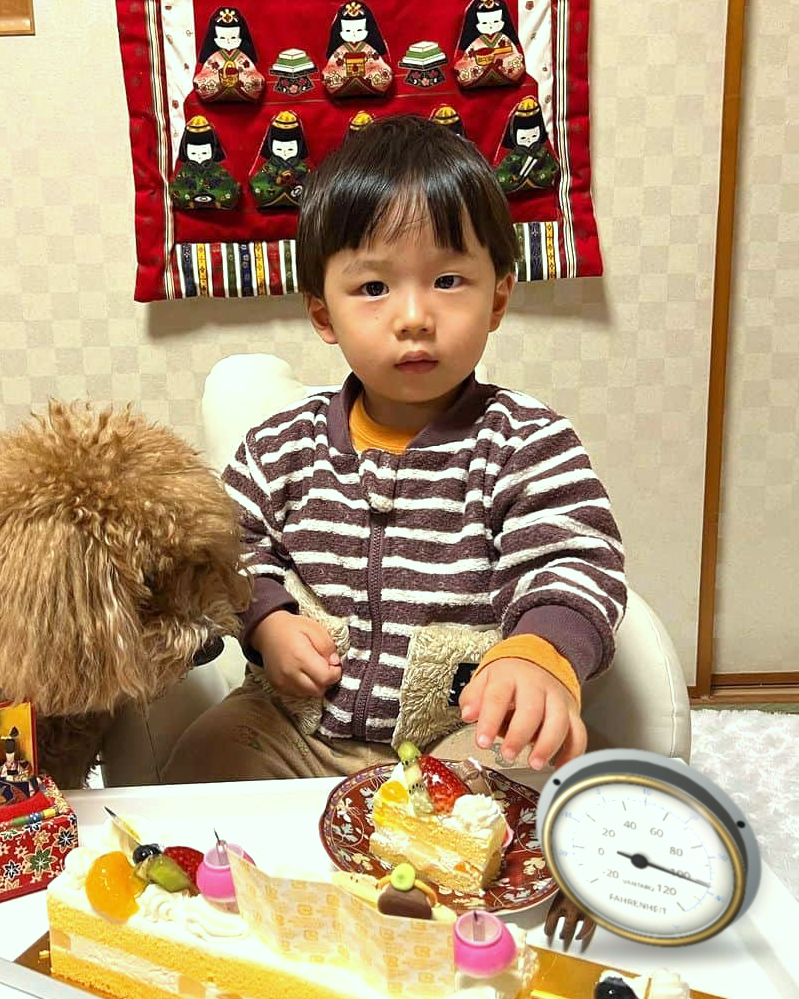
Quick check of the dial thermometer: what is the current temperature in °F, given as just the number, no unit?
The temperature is 100
